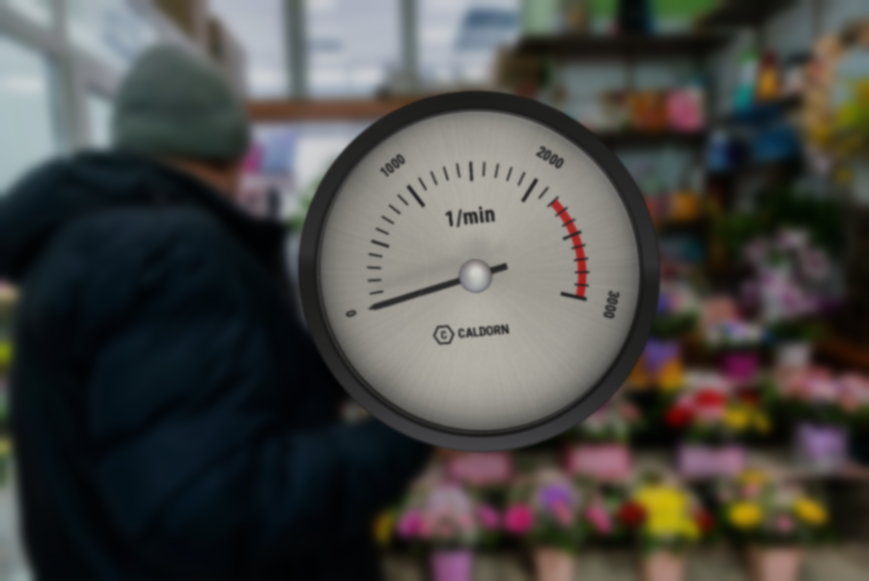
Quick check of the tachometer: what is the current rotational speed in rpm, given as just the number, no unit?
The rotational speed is 0
